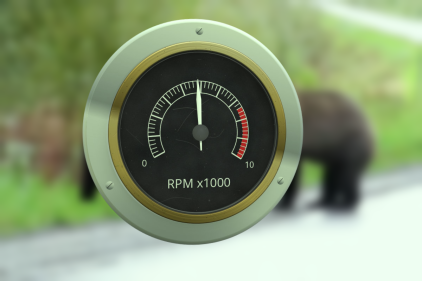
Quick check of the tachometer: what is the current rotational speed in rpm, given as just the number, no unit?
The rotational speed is 4800
